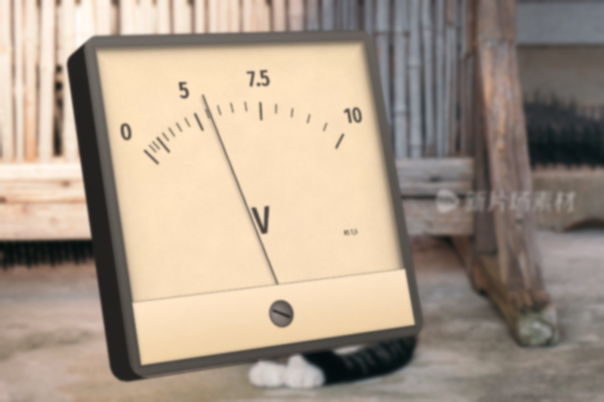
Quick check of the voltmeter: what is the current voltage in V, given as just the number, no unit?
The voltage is 5.5
